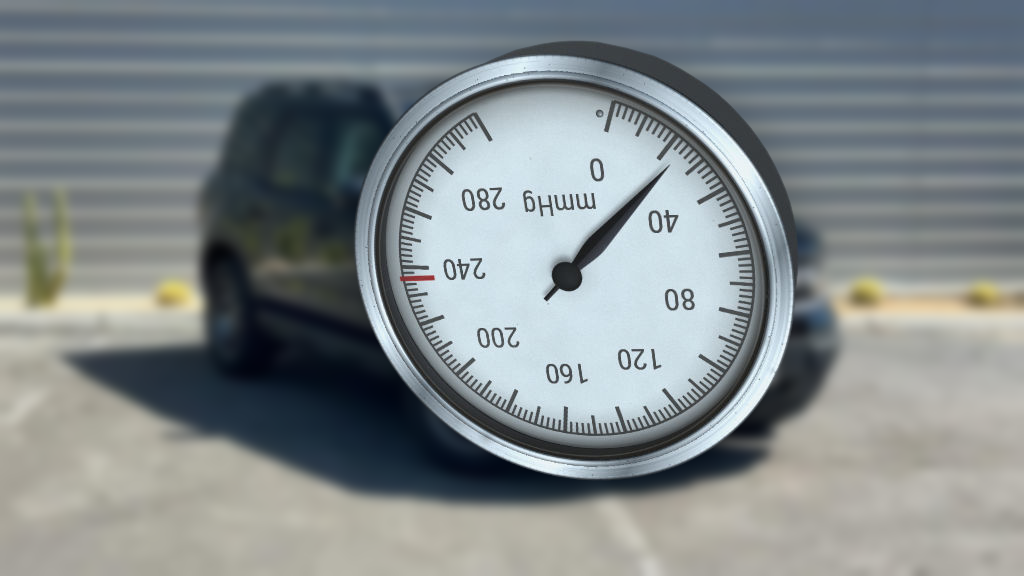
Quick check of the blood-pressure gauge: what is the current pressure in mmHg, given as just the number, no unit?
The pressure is 24
